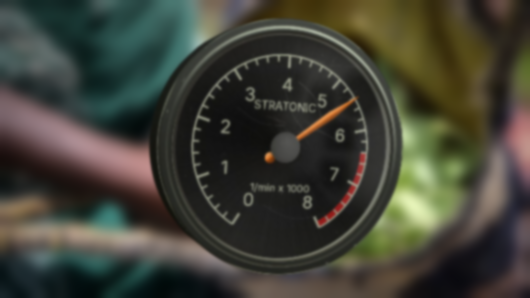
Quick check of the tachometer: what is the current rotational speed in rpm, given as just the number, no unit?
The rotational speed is 5400
